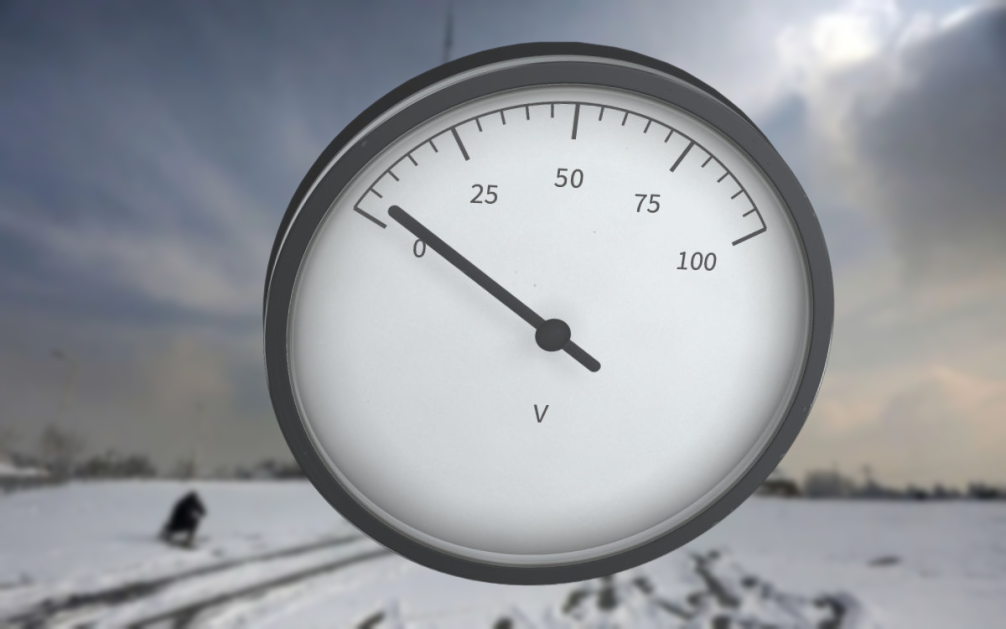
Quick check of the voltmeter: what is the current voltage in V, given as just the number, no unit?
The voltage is 5
